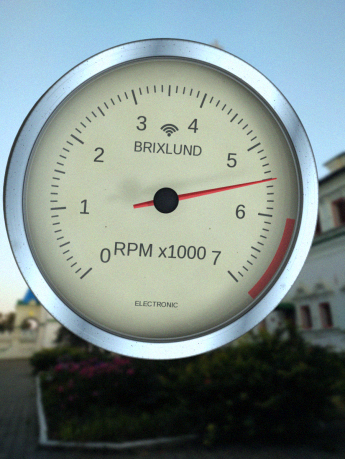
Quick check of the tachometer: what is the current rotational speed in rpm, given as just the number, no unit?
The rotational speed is 5500
